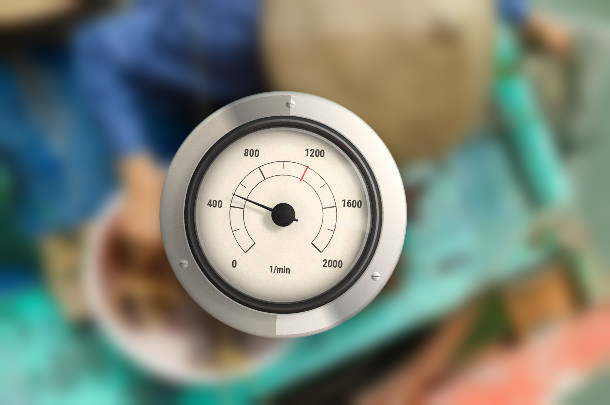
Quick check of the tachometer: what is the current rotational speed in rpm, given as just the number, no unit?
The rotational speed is 500
